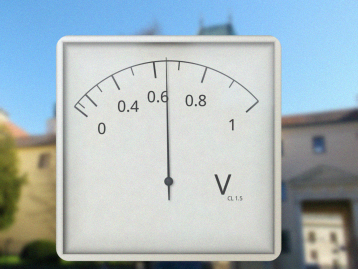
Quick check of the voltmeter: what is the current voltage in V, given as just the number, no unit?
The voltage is 0.65
